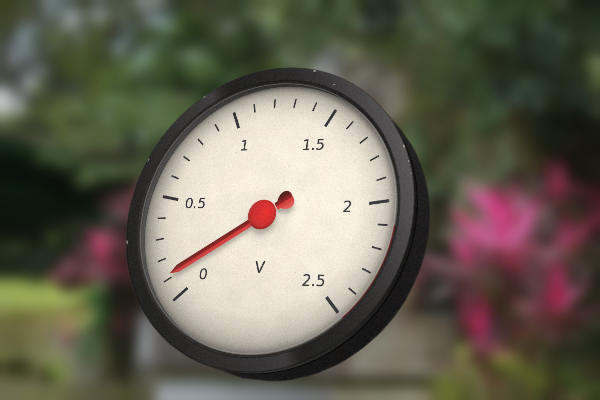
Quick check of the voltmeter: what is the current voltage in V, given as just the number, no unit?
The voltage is 0.1
